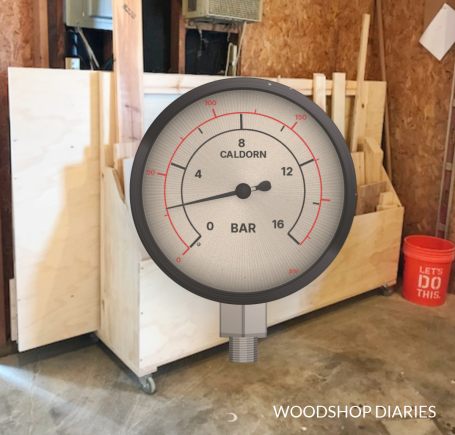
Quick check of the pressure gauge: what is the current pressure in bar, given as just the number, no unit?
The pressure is 2
